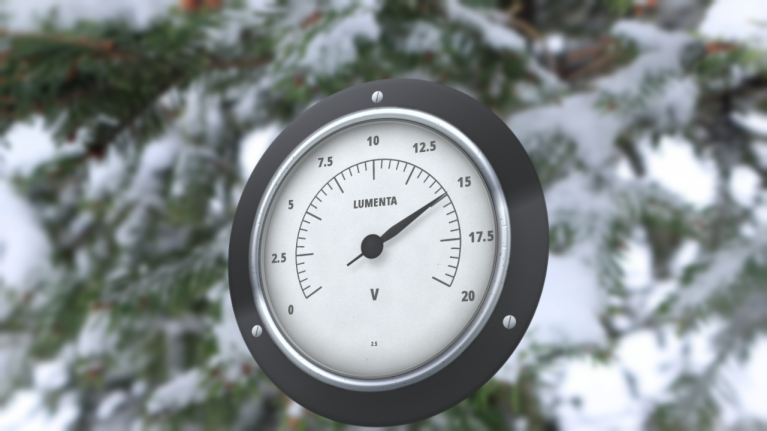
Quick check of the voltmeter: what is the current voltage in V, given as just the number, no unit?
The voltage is 15
